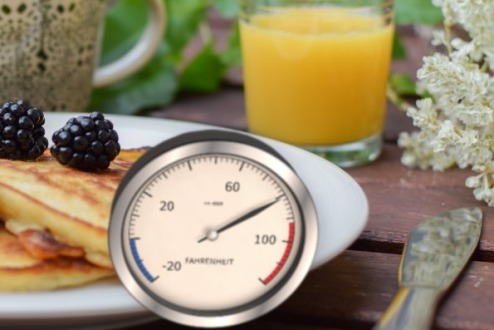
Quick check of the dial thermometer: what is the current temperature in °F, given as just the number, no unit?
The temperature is 80
